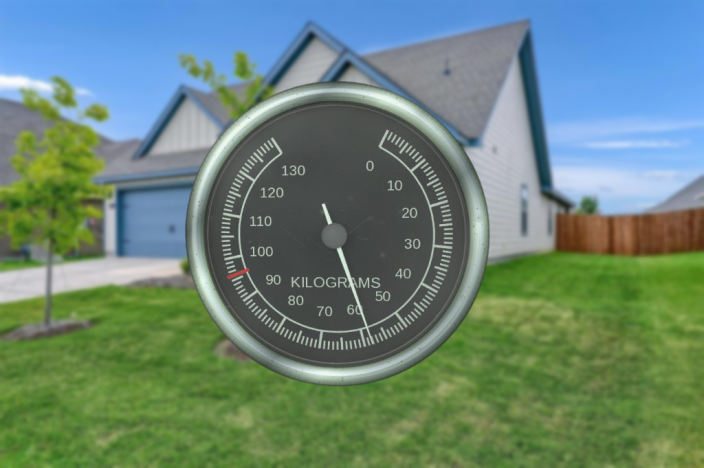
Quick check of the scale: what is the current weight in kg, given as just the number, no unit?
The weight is 58
